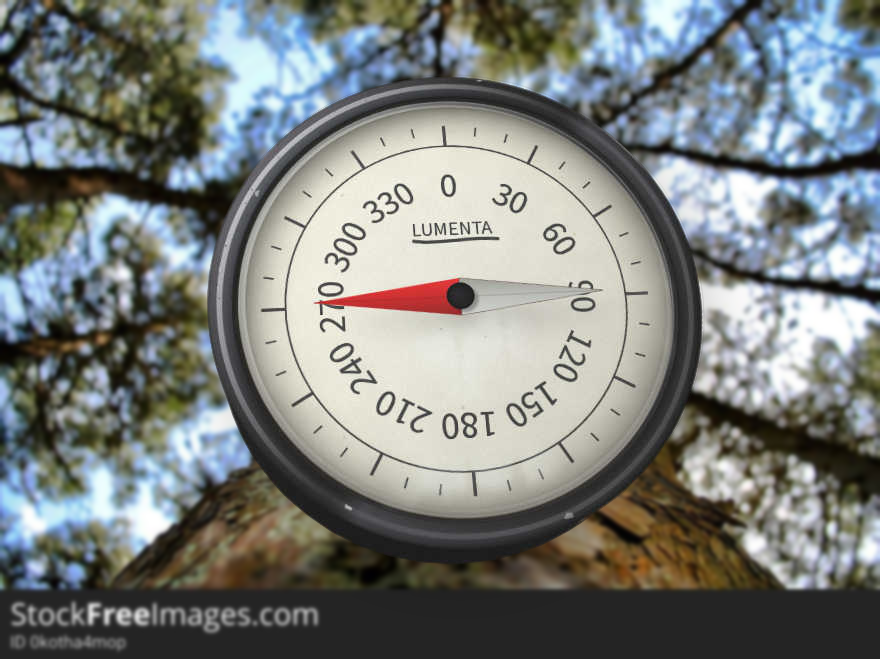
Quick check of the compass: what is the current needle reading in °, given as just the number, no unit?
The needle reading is 270
